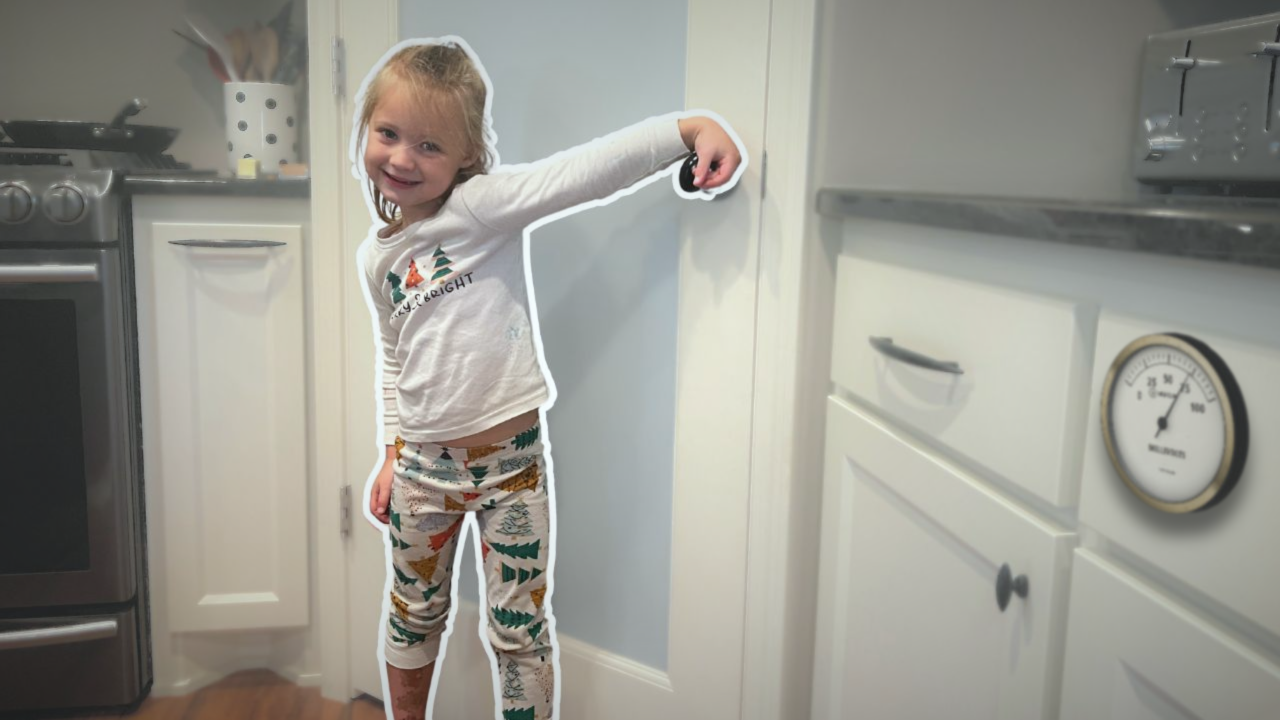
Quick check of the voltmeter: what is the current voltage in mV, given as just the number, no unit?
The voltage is 75
